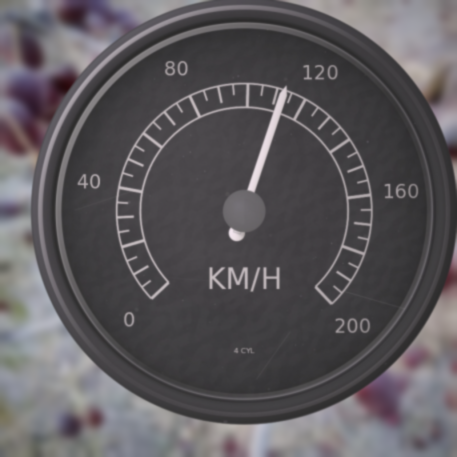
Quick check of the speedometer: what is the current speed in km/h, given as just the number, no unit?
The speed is 112.5
